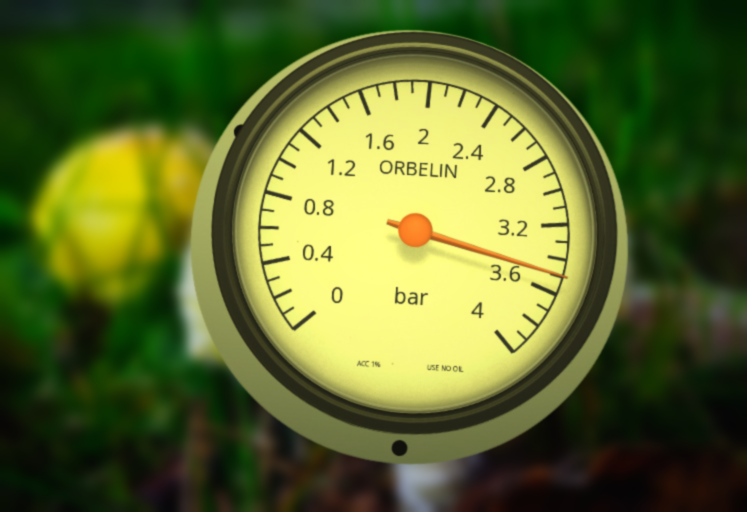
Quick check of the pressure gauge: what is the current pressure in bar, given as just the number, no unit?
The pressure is 3.5
